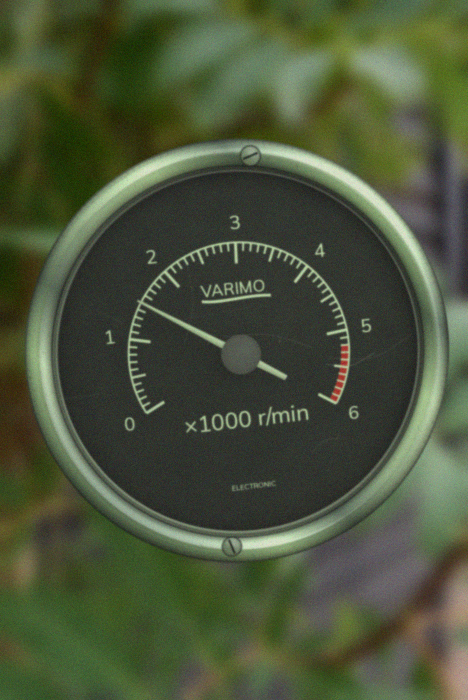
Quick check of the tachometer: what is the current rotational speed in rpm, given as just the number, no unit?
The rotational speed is 1500
